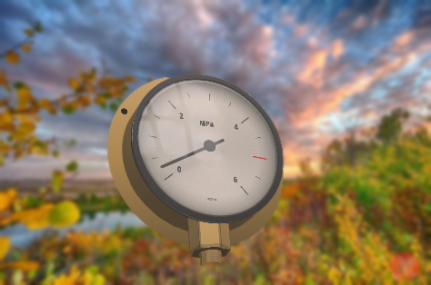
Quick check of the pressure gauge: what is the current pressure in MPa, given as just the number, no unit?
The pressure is 0.25
